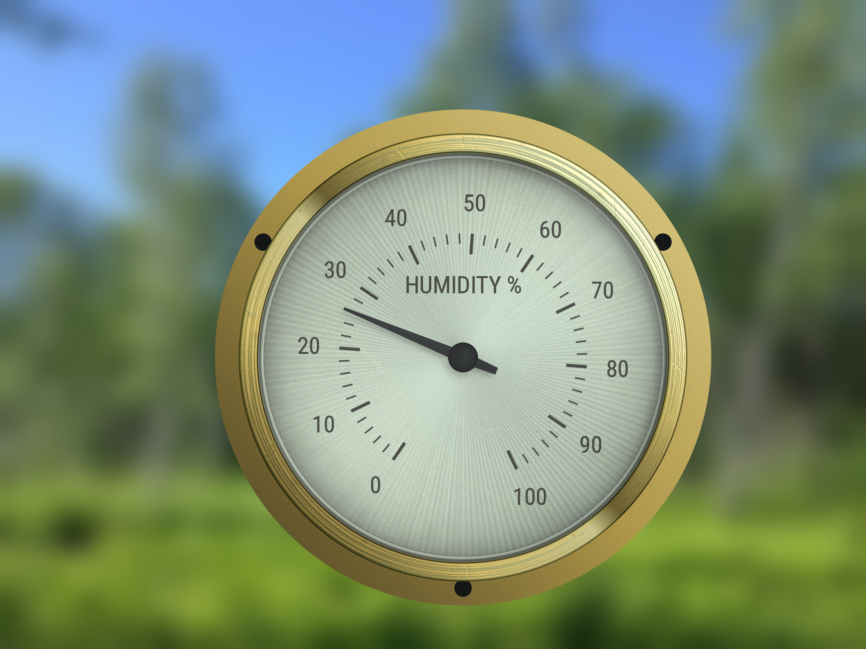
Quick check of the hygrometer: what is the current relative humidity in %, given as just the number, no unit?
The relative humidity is 26
